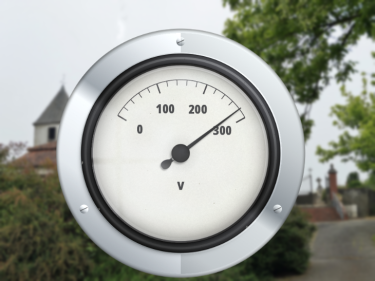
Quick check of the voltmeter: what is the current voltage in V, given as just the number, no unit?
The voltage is 280
